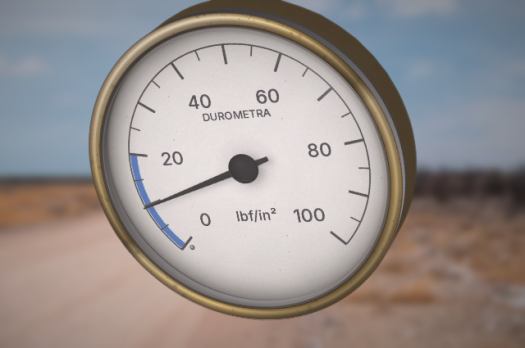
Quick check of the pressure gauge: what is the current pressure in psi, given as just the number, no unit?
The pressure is 10
